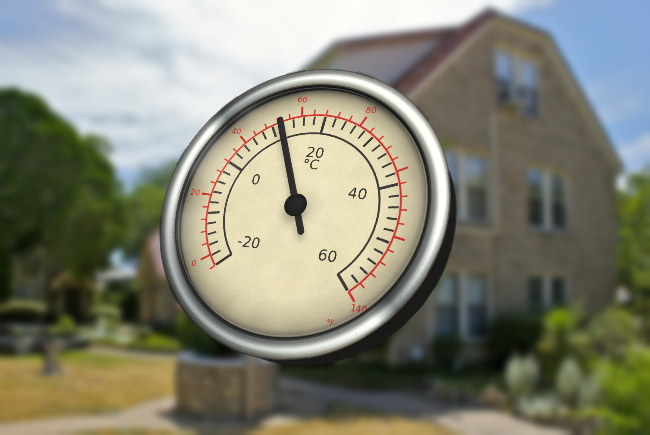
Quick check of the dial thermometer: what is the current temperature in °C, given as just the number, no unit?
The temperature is 12
